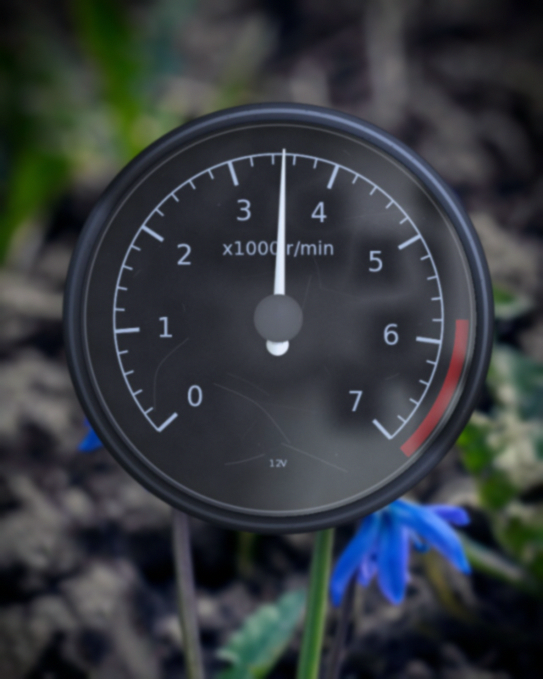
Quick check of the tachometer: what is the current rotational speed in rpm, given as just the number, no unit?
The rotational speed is 3500
